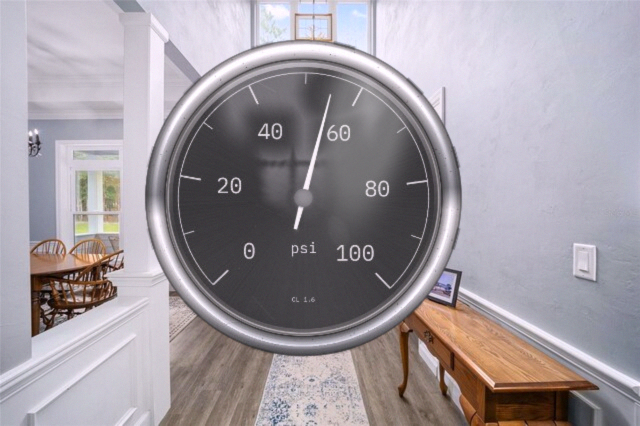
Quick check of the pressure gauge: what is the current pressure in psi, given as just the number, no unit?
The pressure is 55
